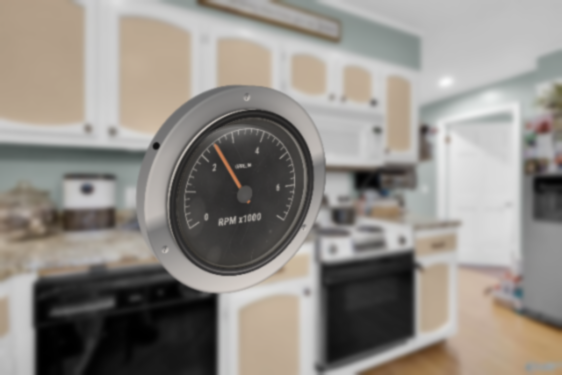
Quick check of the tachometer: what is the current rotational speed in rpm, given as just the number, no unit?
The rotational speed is 2400
